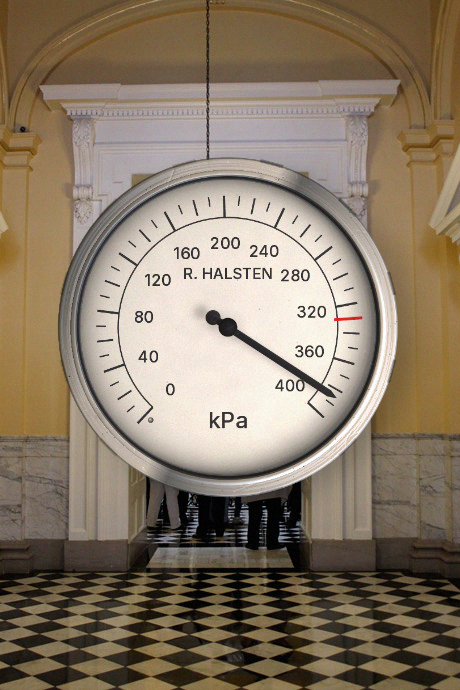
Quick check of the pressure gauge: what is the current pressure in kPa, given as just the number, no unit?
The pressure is 385
